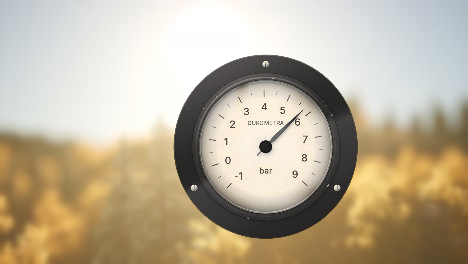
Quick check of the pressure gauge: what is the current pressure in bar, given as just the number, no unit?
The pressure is 5.75
